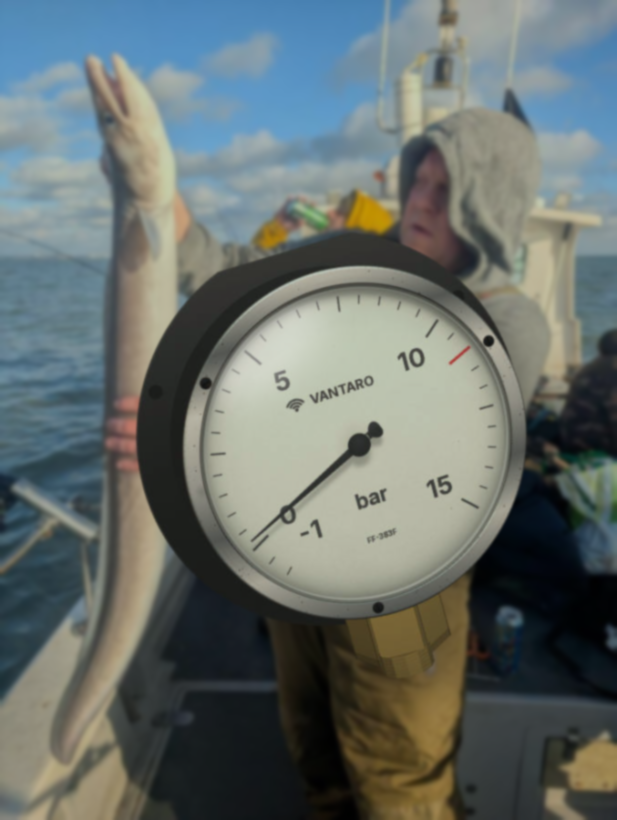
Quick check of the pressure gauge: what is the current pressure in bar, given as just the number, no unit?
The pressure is 0.25
